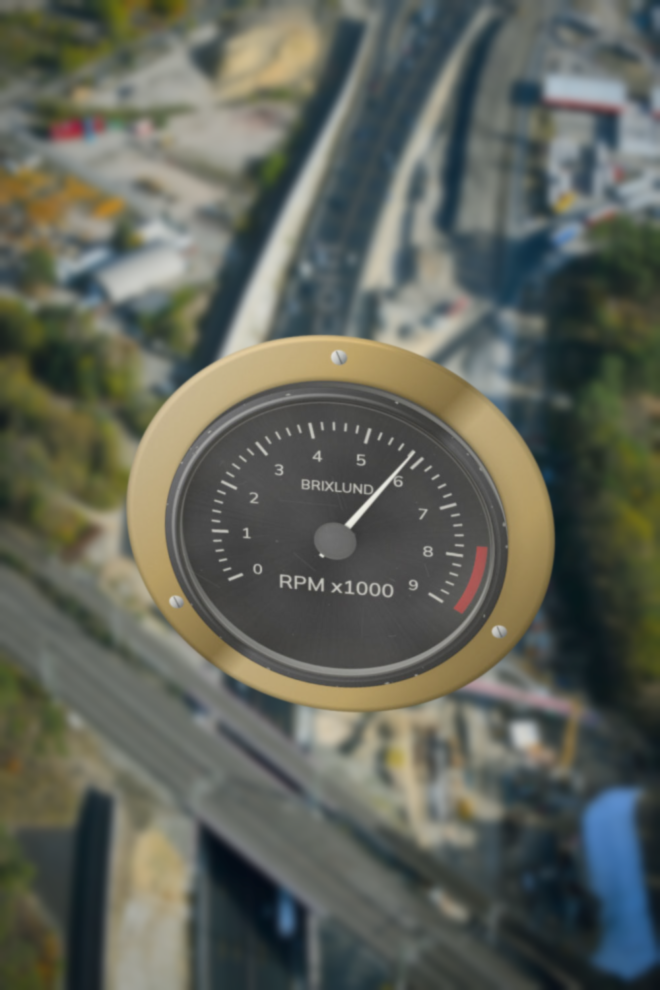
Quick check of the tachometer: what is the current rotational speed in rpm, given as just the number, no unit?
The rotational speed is 5800
